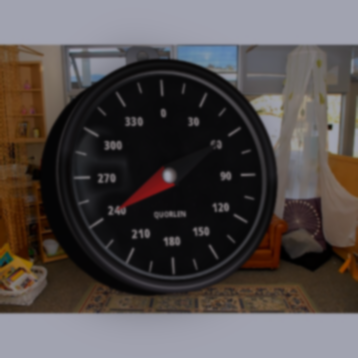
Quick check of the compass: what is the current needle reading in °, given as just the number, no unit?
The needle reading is 240
